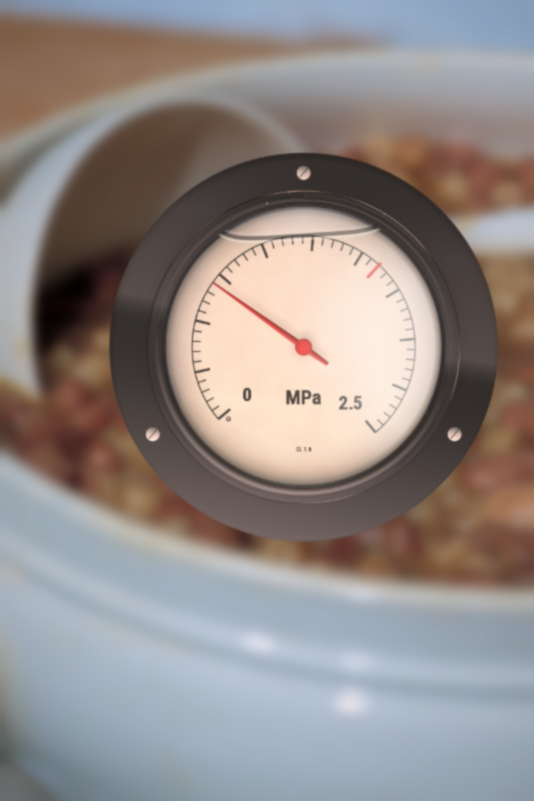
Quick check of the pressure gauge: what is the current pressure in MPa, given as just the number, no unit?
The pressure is 0.7
